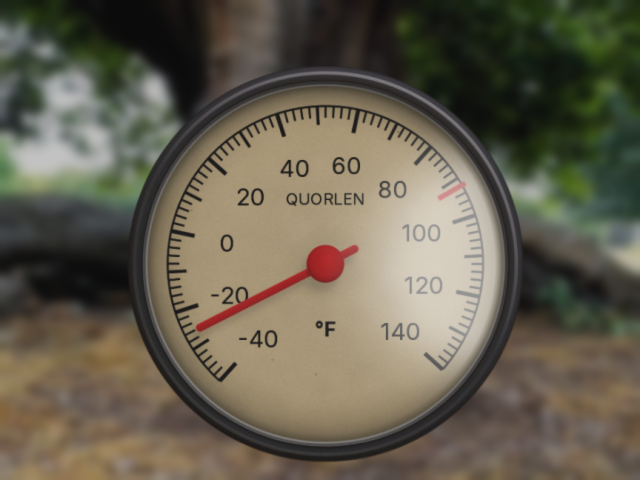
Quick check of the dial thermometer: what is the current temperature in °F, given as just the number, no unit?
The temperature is -26
